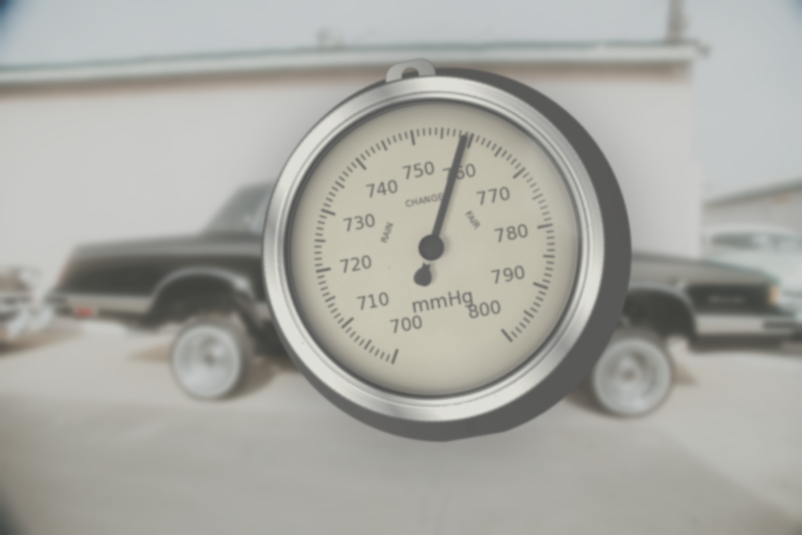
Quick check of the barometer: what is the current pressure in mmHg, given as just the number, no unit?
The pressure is 759
